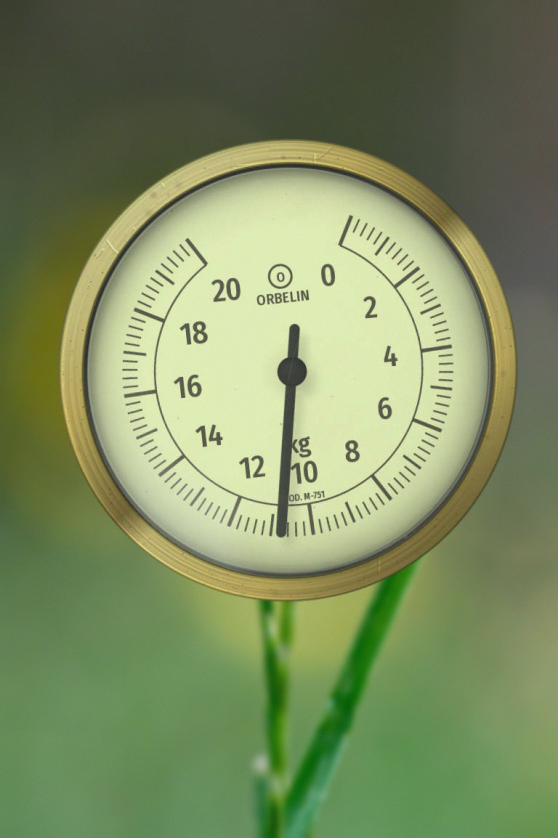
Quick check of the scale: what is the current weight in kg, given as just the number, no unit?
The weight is 10.8
